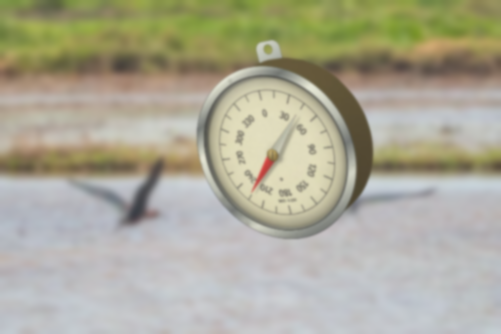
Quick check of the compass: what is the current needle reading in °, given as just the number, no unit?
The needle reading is 225
